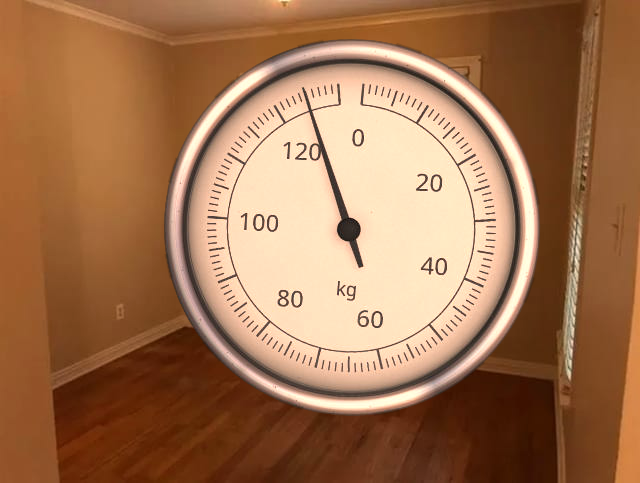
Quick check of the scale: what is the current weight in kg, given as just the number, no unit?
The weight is 125
